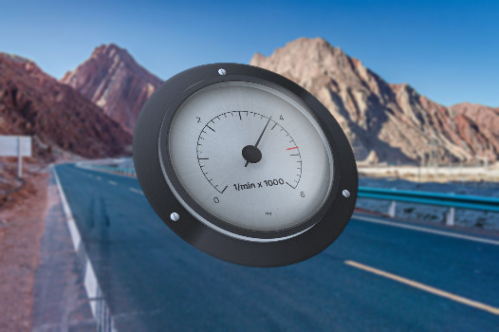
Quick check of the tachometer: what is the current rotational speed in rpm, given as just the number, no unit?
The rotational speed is 3800
